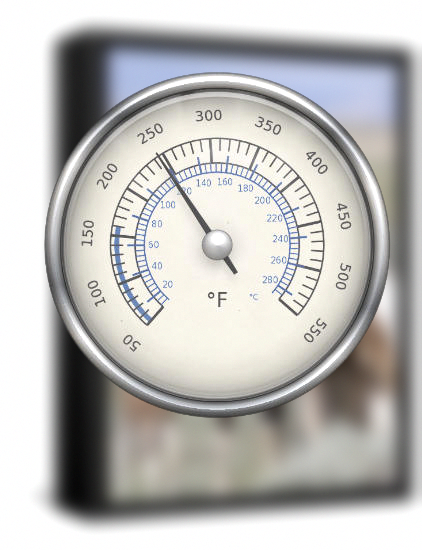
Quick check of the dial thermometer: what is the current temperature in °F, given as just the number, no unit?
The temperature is 245
